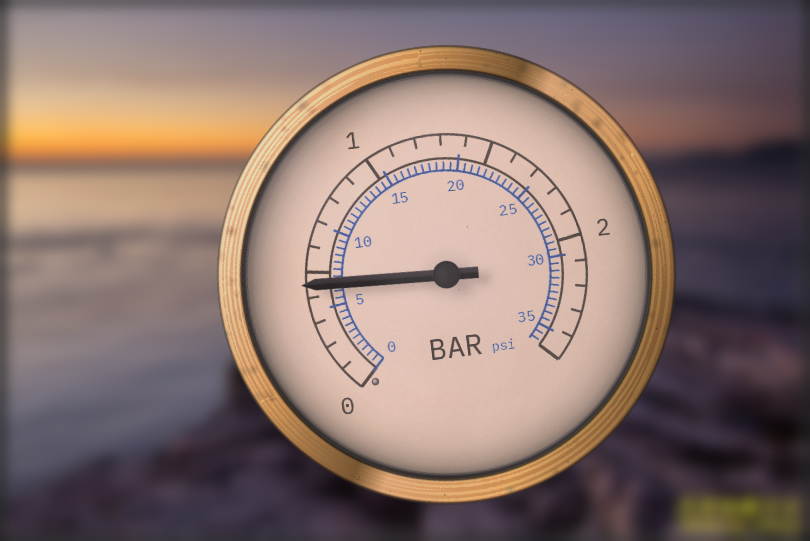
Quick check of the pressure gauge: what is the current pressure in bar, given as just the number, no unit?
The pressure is 0.45
